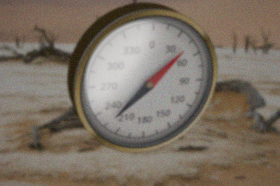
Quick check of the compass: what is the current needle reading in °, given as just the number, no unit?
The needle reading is 45
